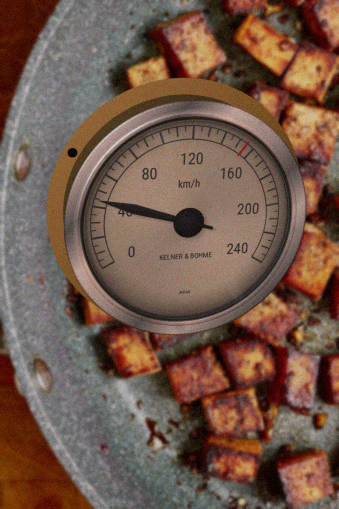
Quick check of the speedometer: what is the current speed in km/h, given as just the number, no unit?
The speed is 45
